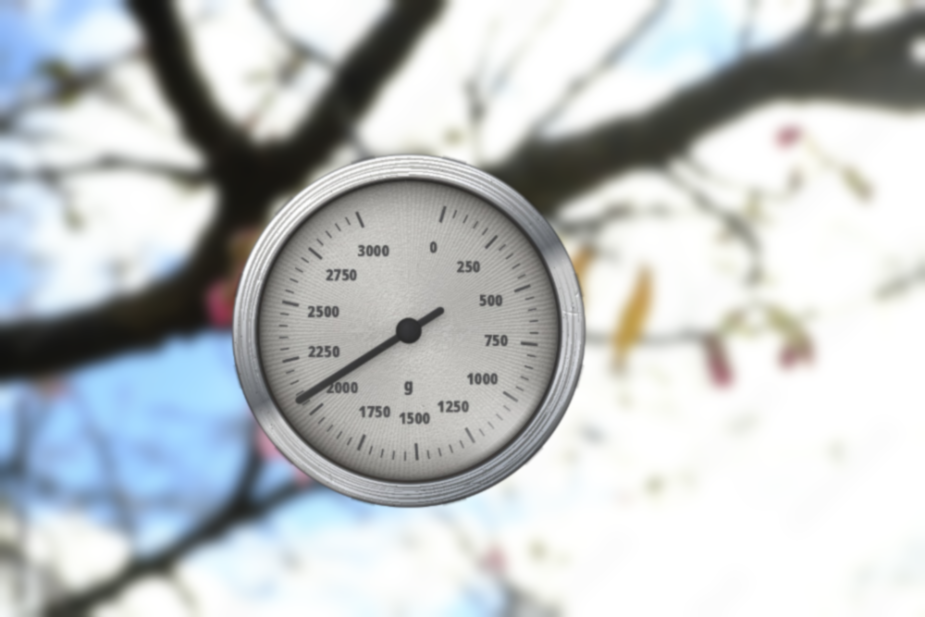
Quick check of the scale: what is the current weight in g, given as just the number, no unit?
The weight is 2075
